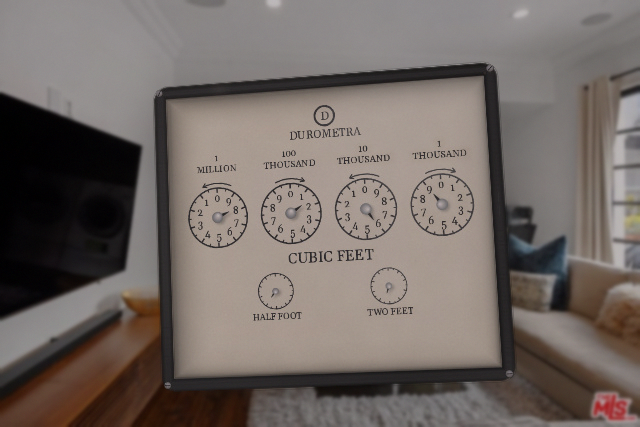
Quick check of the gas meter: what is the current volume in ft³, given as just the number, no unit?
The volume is 815900
